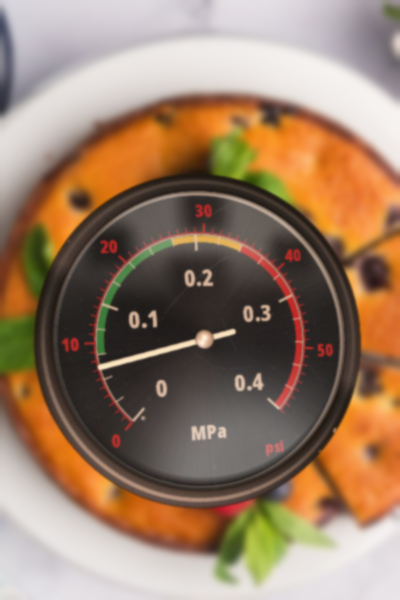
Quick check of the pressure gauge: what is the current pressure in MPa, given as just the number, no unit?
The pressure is 0.05
